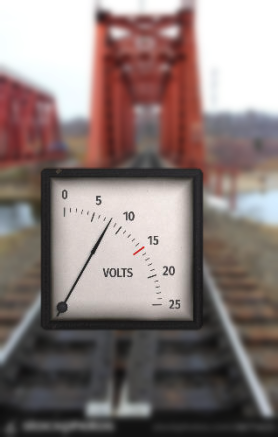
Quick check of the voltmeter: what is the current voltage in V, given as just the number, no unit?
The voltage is 8
